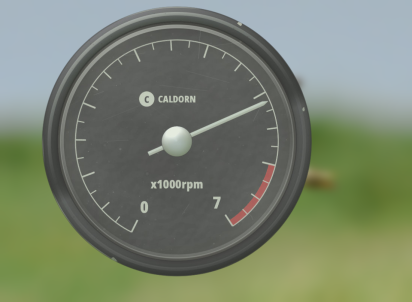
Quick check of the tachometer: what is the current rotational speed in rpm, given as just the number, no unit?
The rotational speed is 5125
